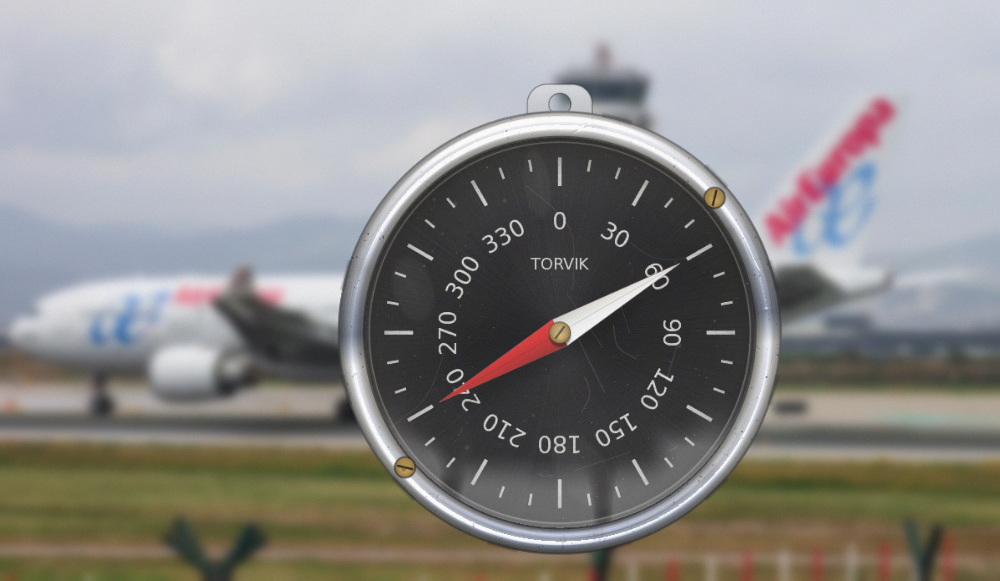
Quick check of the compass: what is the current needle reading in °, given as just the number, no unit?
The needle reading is 240
